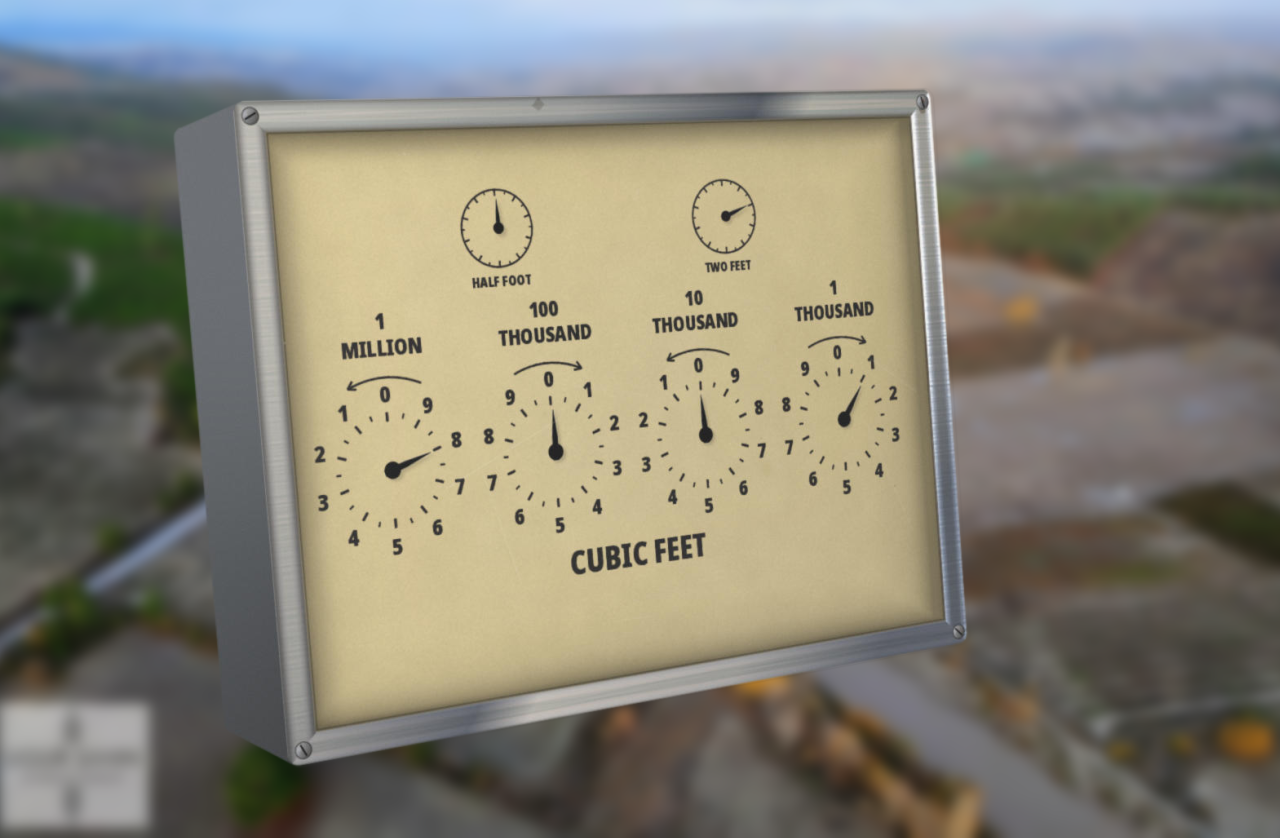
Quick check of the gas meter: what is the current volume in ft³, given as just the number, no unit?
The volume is 800100
